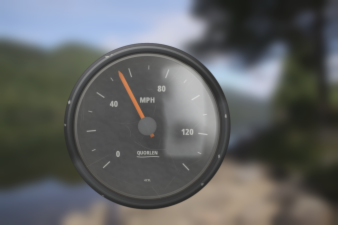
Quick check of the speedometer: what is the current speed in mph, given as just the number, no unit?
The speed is 55
